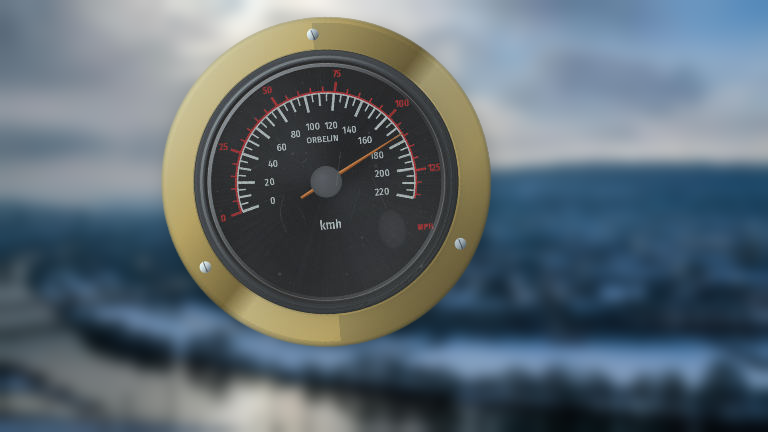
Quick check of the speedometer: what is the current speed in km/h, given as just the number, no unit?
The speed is 175
